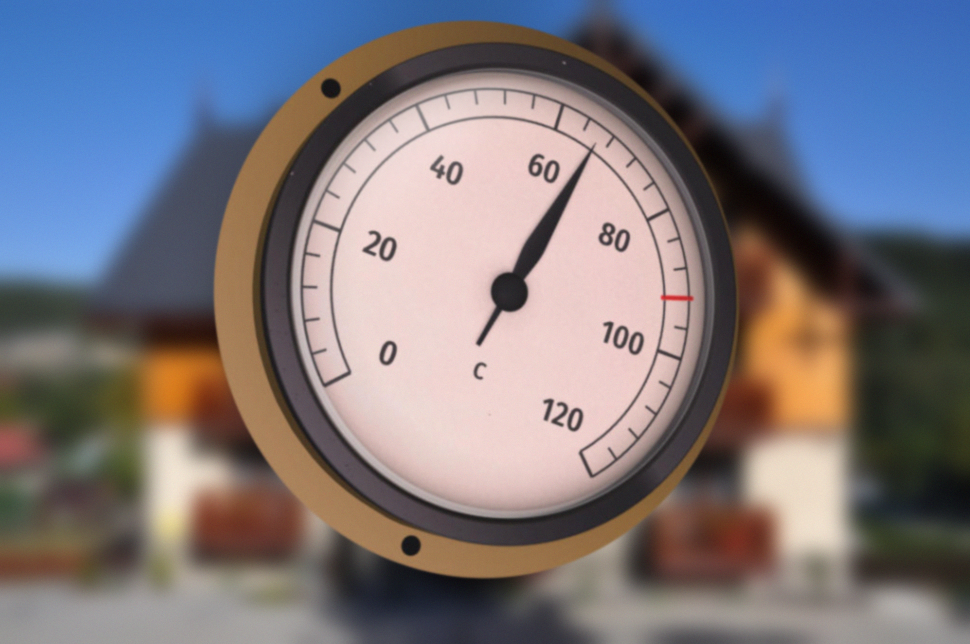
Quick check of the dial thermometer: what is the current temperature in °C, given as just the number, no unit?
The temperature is 66
